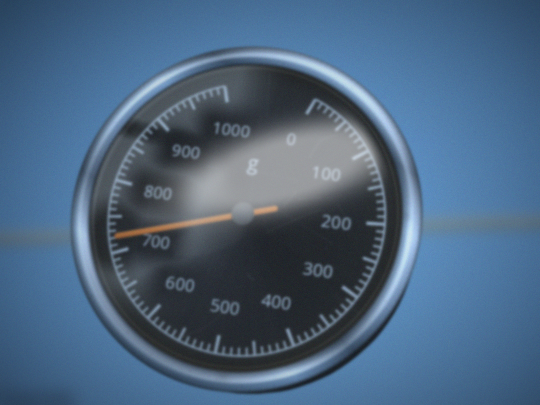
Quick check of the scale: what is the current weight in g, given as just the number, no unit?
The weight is 720
